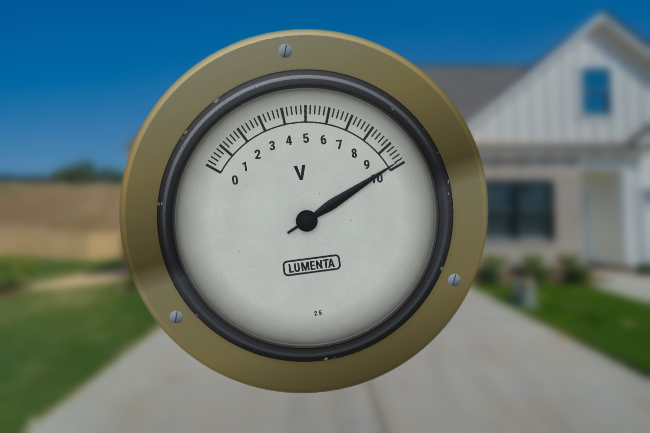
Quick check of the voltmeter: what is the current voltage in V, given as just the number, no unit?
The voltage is 9.8
